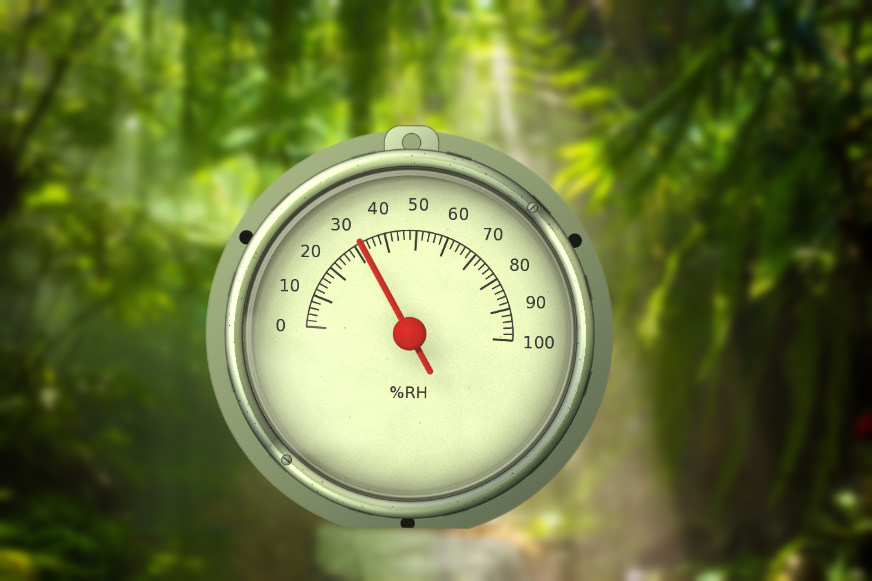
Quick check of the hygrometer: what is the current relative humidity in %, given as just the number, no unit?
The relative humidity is 32
